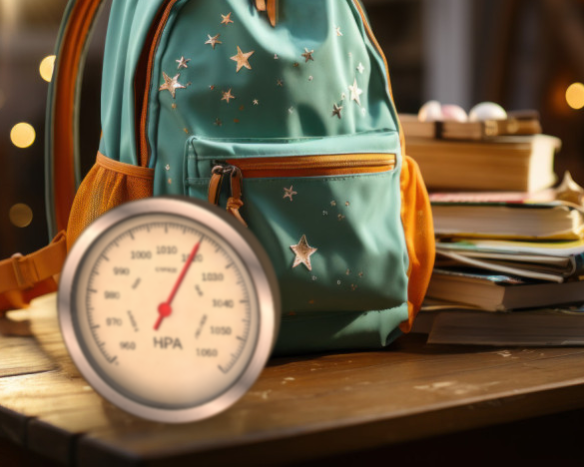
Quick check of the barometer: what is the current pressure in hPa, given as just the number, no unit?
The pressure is 1020
